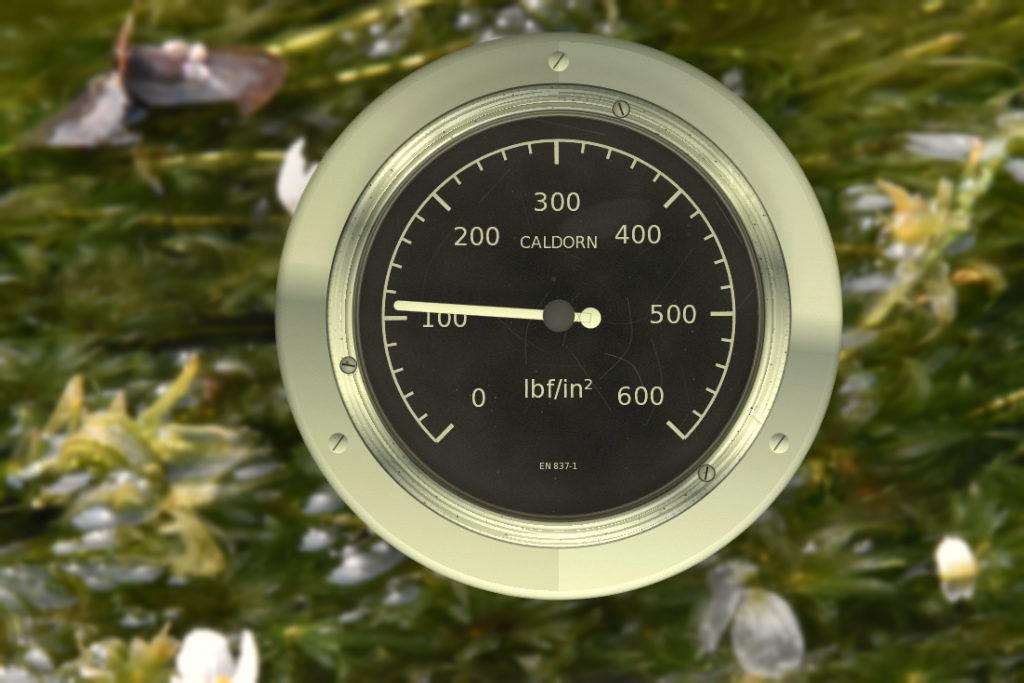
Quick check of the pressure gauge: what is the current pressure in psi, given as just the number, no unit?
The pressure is 110
